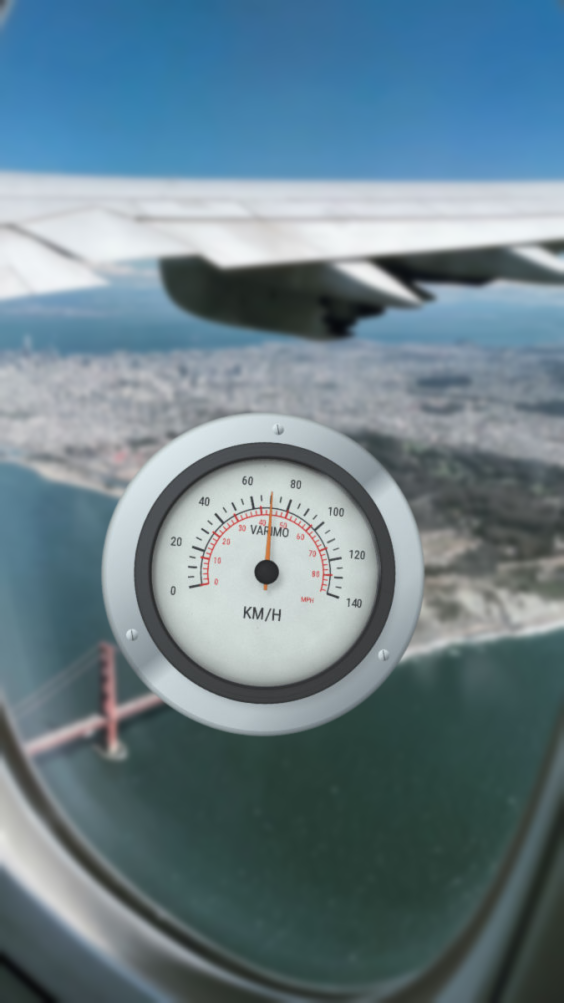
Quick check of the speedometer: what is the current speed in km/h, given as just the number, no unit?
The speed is 70
